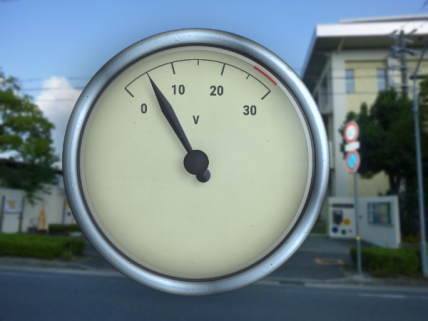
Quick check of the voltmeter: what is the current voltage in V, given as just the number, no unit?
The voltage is 5
